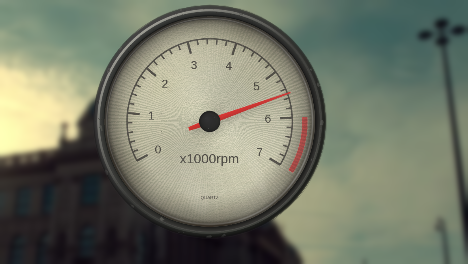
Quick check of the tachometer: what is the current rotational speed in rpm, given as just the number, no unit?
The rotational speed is 5500
